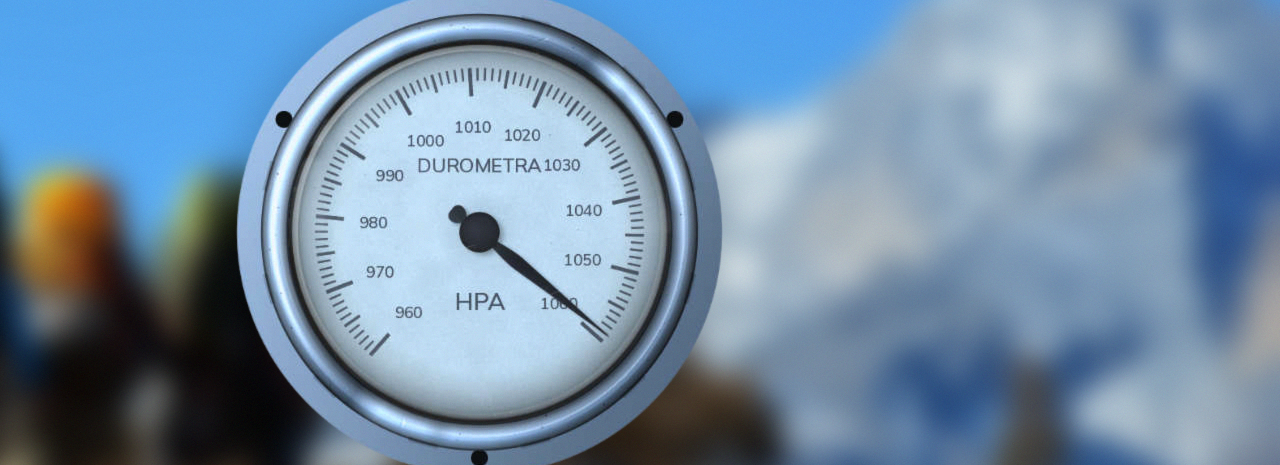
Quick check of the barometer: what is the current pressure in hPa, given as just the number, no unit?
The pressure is 1059
